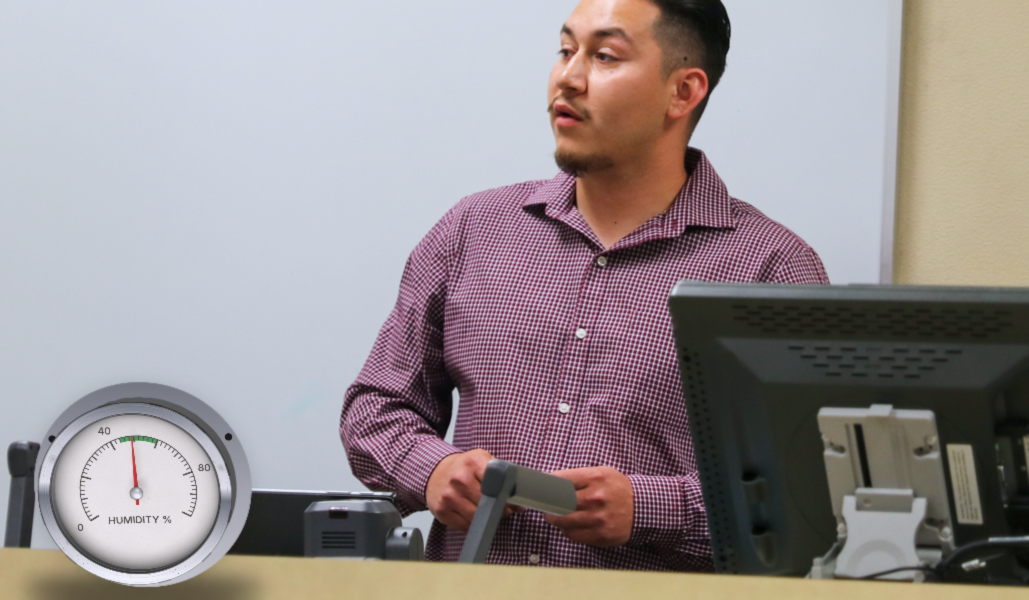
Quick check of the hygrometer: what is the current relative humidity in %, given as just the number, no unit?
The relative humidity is 50
